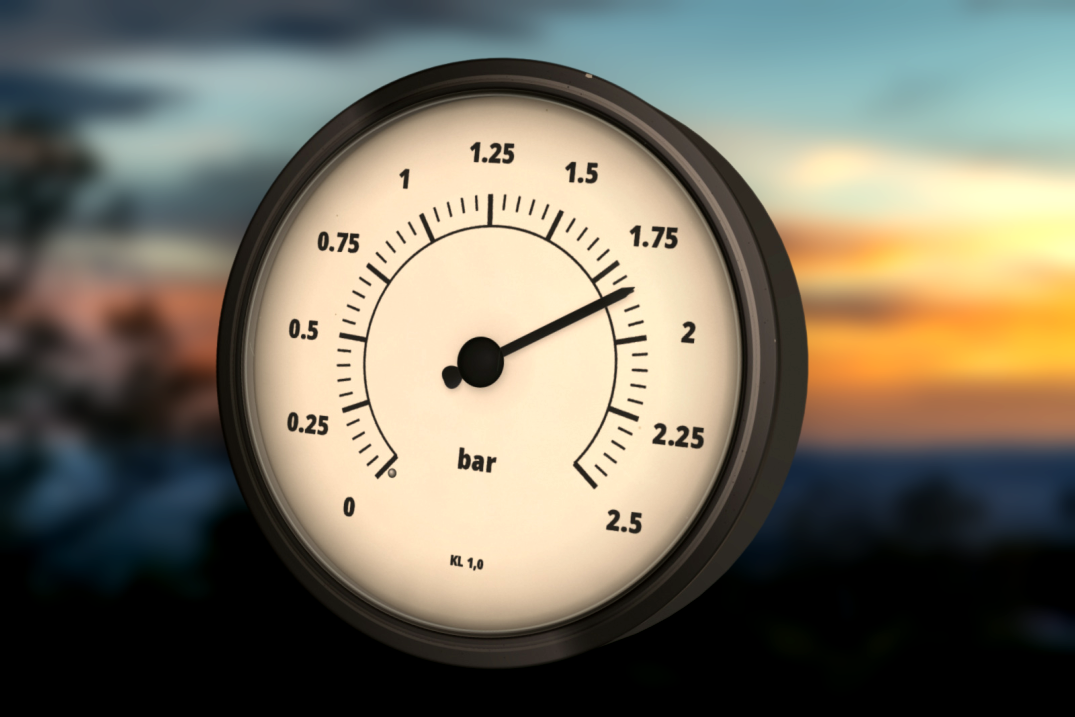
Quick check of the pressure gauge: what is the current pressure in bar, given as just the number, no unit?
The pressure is 1.85
